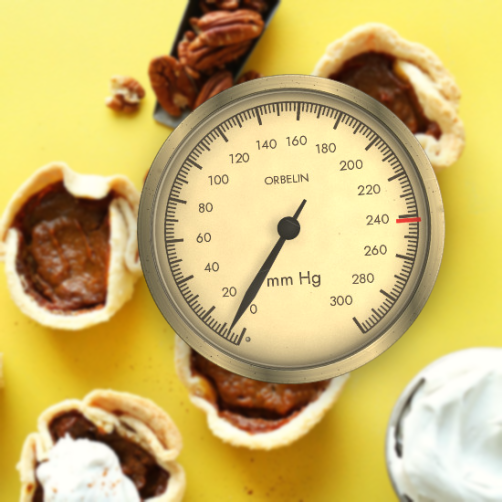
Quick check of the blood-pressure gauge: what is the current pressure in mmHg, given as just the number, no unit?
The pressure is 6
